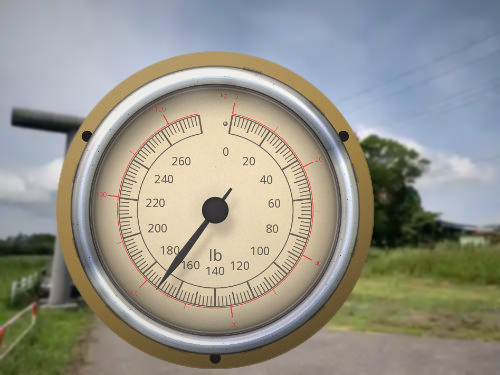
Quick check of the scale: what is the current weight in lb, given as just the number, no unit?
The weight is 170
